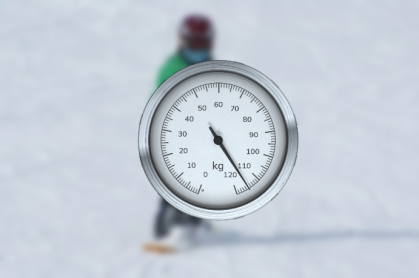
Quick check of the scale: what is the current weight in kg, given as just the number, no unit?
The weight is 115
